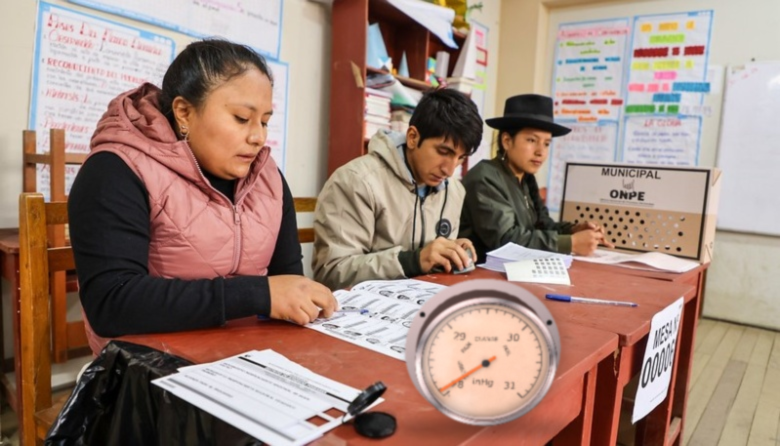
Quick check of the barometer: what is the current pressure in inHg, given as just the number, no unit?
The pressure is 28.1
